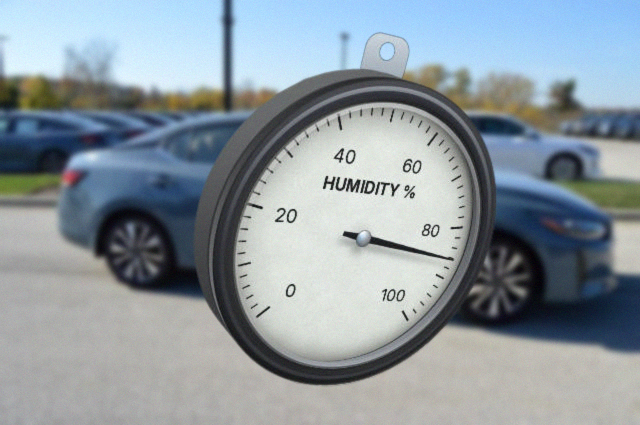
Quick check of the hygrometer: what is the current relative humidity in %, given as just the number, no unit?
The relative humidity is 86
